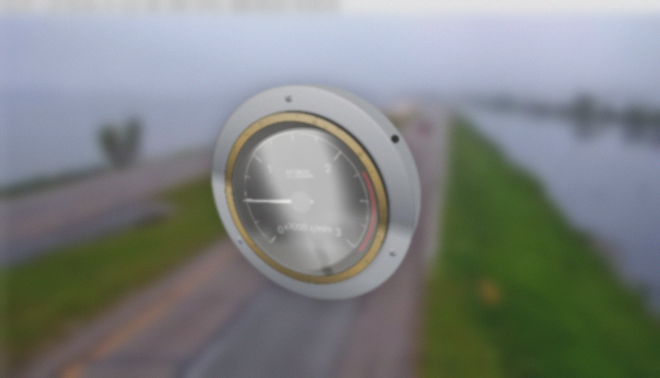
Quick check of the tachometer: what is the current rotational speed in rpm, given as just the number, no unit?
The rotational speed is 500
